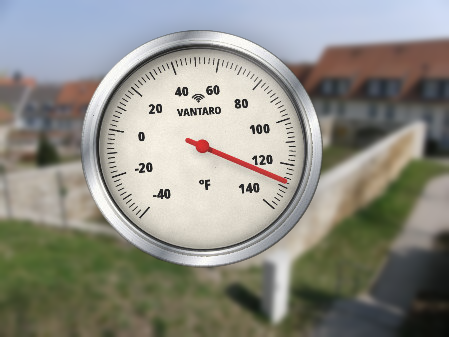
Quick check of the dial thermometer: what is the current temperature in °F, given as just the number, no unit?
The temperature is 128
